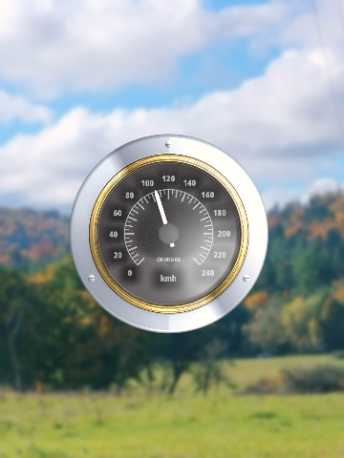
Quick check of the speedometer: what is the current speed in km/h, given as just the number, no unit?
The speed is 105
